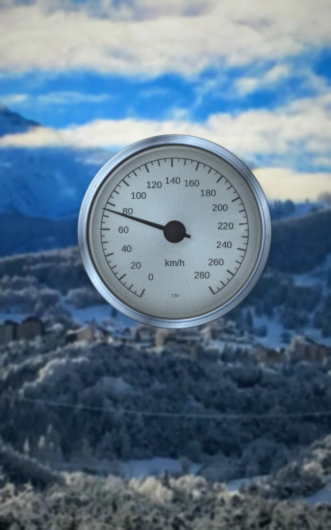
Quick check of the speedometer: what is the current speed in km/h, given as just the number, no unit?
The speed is 75
